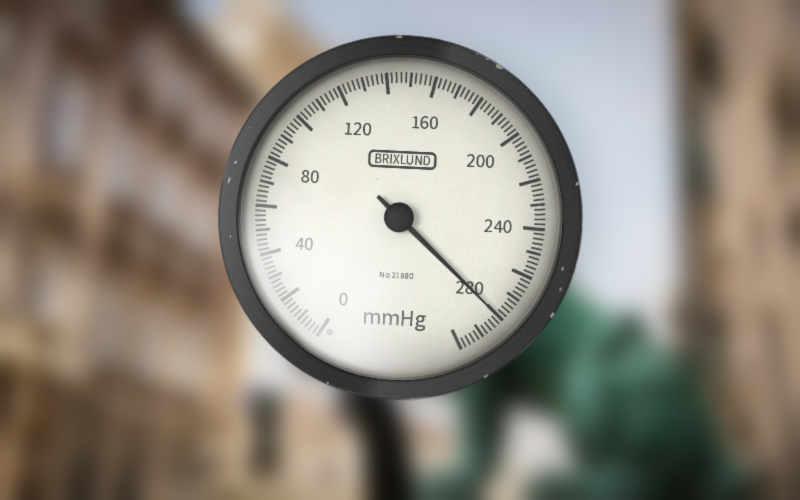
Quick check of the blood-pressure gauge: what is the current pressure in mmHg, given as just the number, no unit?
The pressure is 280
